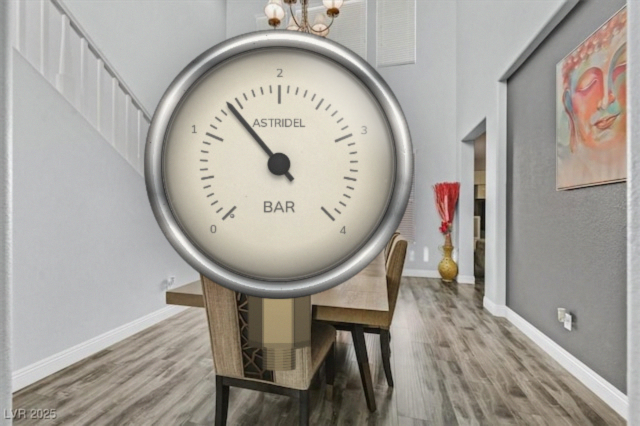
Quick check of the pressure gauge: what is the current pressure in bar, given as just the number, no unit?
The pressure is 1.4
